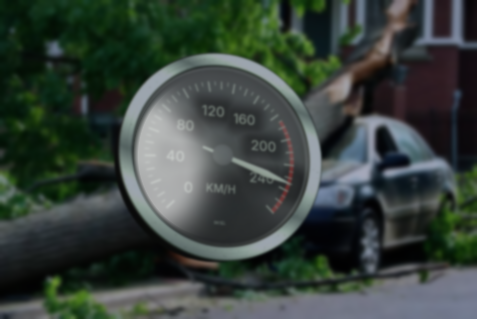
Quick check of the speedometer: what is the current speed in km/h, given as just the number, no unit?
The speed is 235
